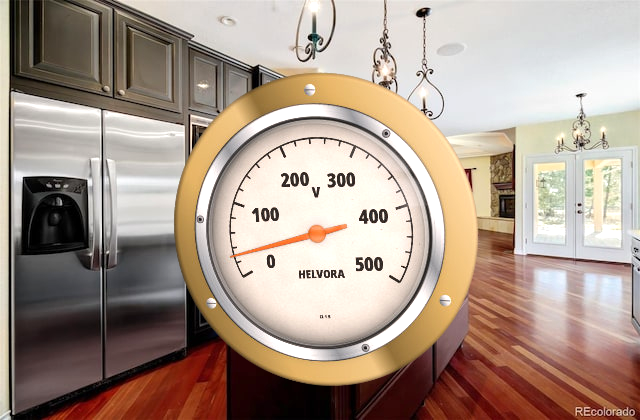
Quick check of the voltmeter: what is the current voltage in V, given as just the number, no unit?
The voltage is 30
